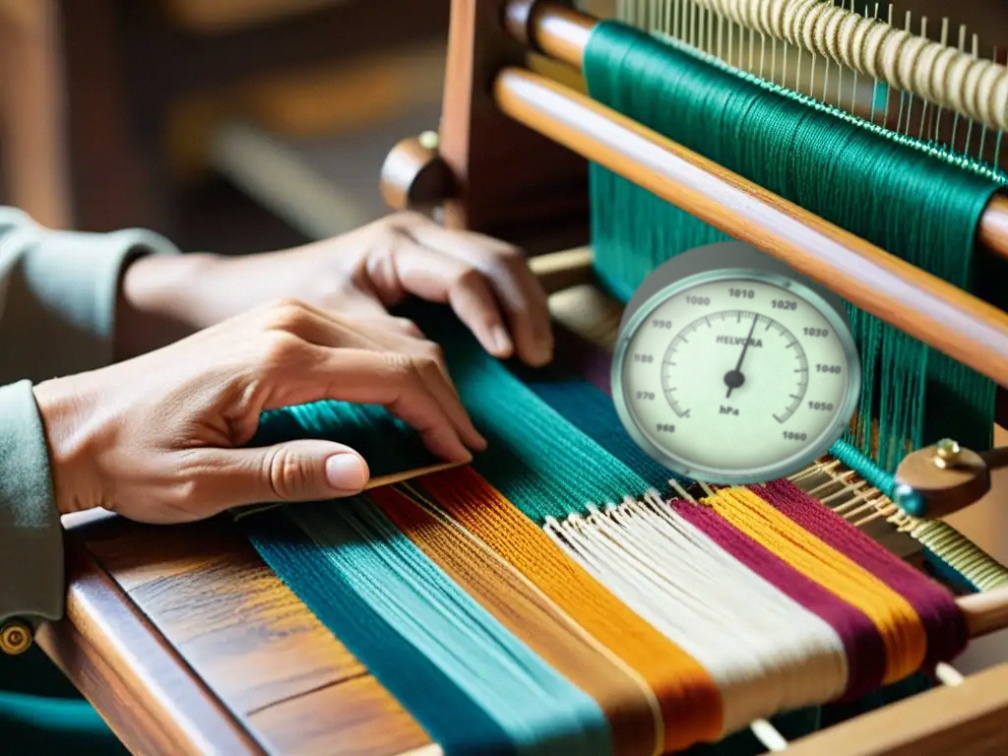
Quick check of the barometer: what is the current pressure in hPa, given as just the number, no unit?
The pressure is 1015
